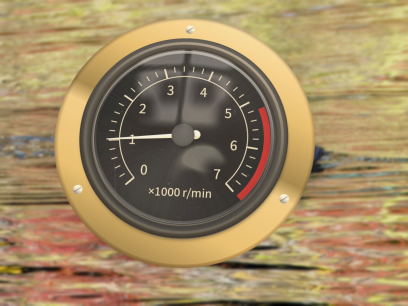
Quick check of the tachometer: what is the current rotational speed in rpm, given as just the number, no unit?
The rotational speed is 1000
